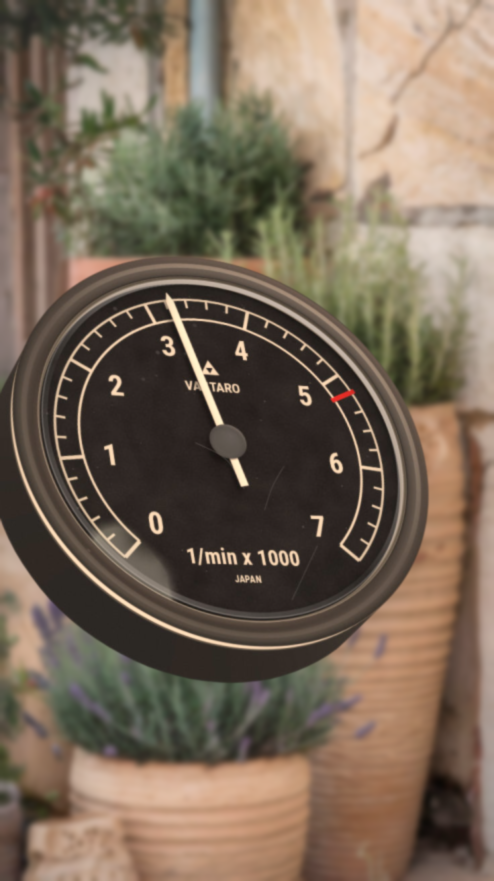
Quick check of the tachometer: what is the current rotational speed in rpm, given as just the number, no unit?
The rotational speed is 3200
